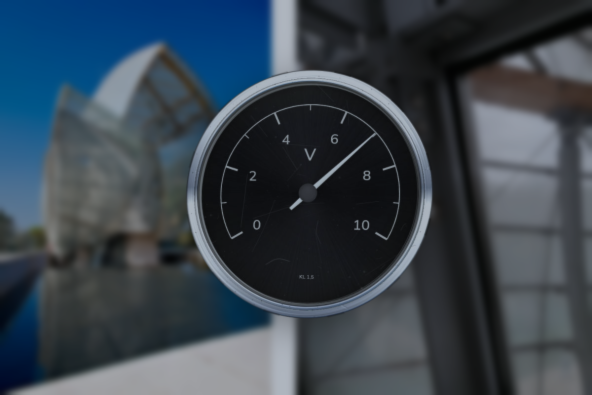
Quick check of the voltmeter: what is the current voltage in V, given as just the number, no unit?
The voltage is 7
